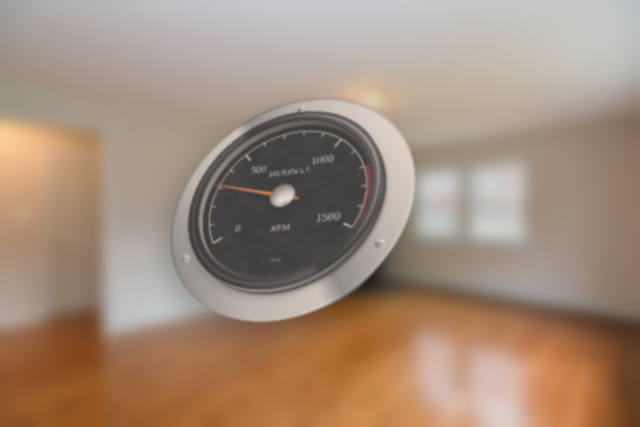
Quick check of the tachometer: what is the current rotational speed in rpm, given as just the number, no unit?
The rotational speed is 300
